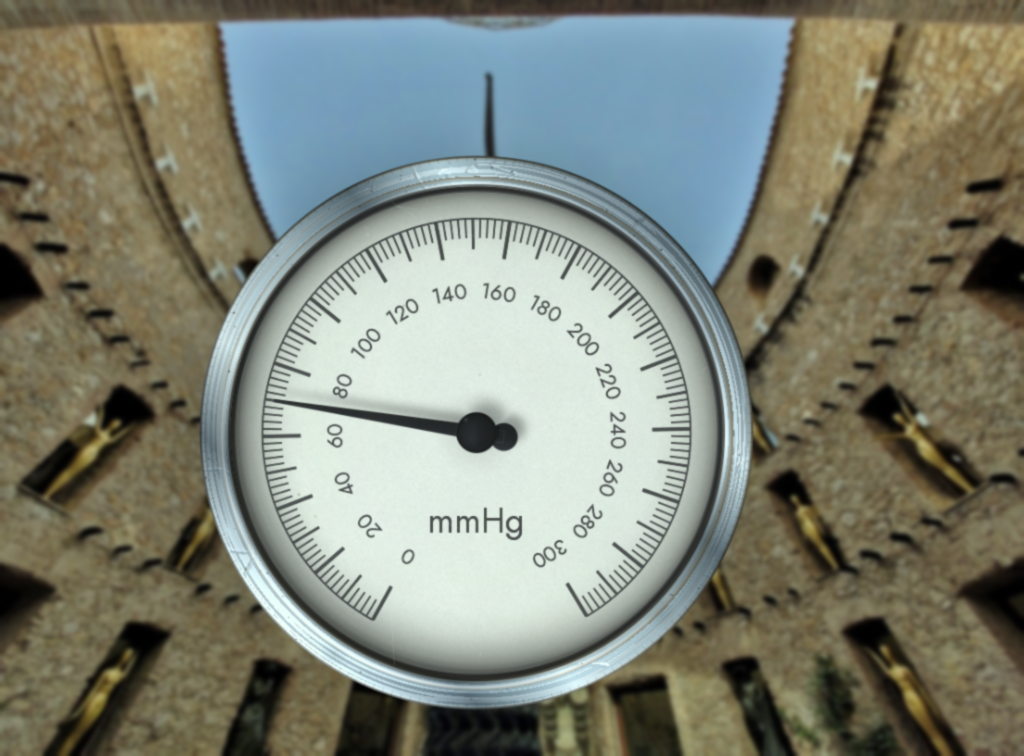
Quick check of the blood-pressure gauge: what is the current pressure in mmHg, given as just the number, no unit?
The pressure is 70
